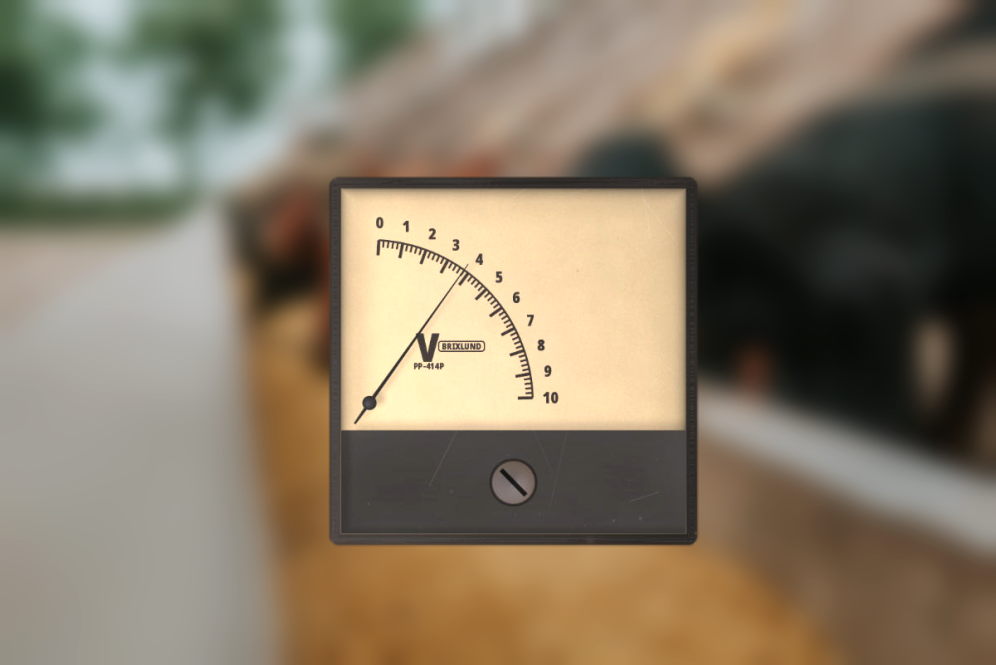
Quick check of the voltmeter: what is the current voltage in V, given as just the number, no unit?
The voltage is 3.8
